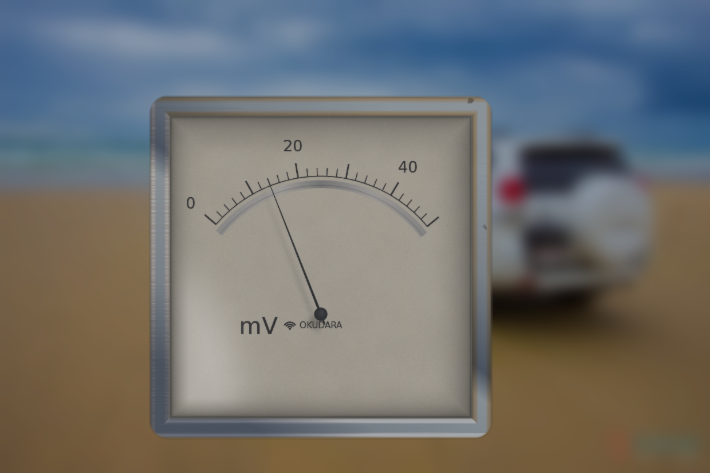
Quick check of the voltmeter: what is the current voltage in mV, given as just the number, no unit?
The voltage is 14
